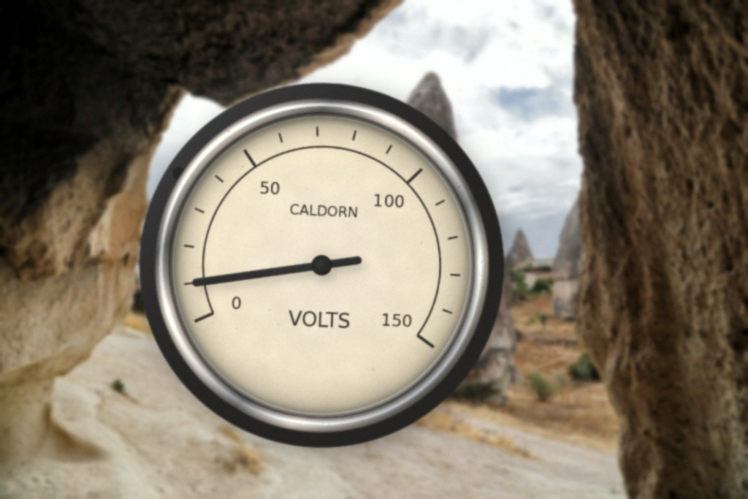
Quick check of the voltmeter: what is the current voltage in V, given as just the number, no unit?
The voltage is 10
